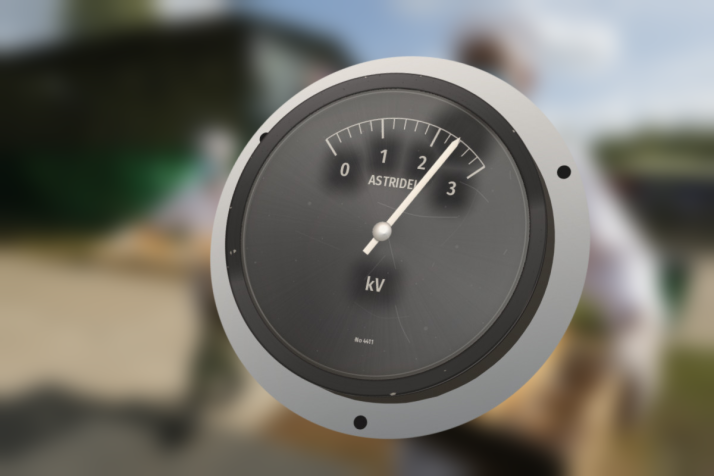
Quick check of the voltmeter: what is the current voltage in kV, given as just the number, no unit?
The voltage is 2.4
